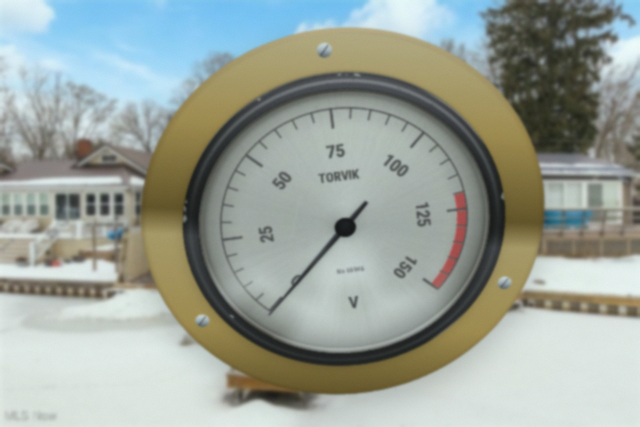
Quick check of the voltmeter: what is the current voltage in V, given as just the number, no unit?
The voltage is 0
